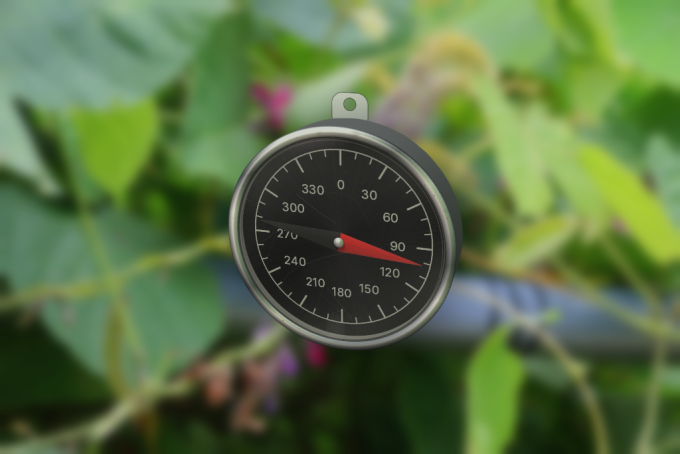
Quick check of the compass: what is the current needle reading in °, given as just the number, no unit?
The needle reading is 100
